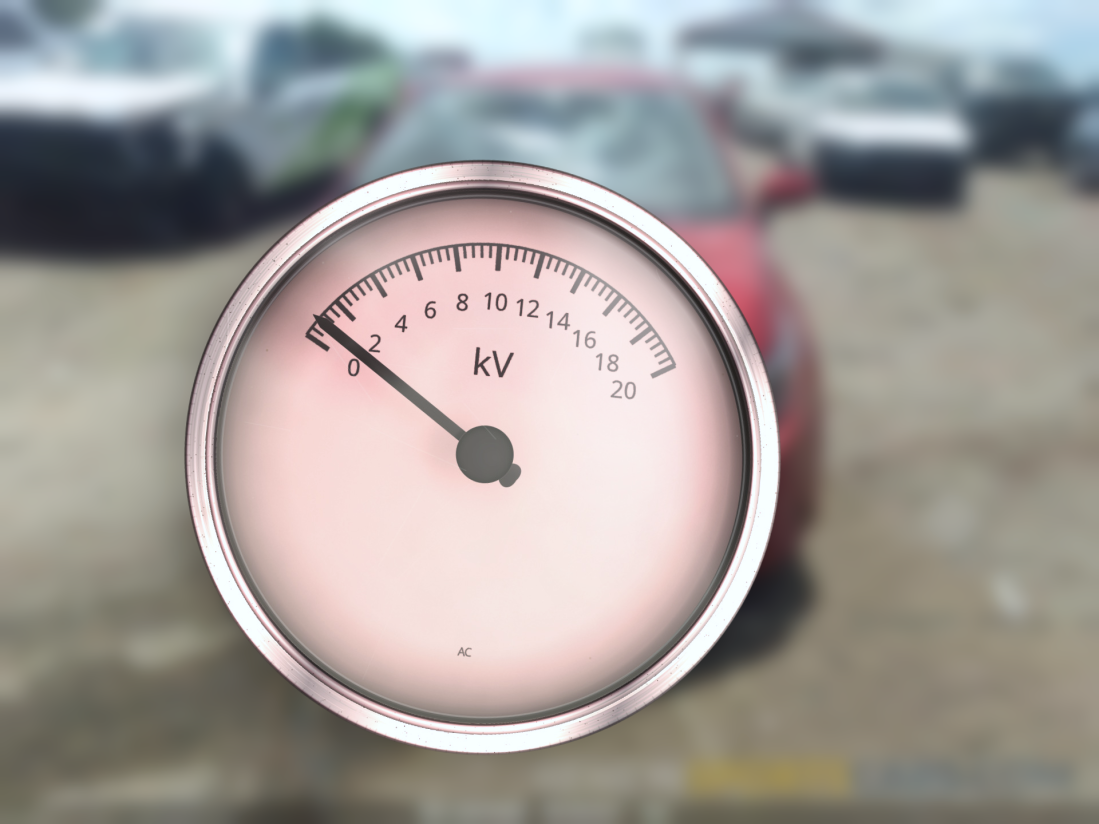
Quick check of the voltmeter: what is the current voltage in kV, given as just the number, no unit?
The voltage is 0.8
